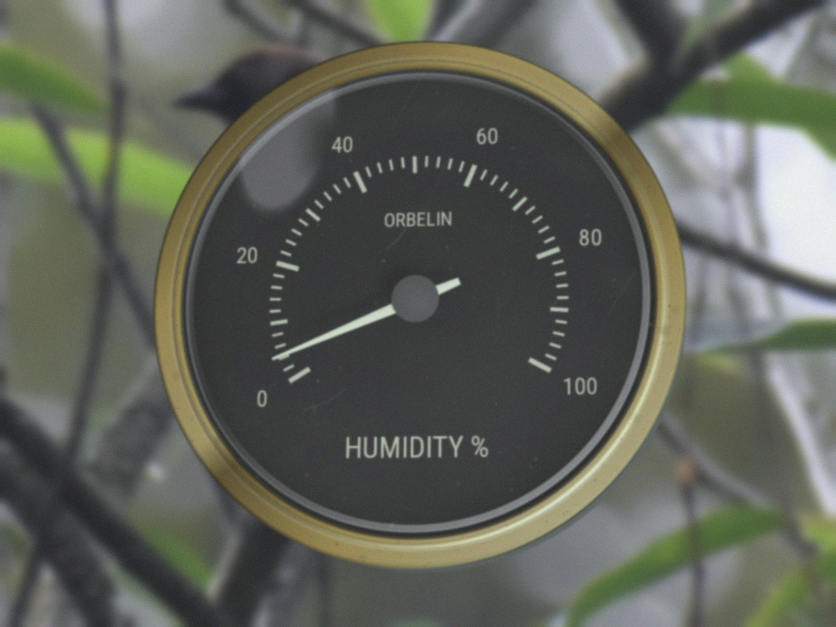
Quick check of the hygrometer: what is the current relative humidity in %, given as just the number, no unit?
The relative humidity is 4
